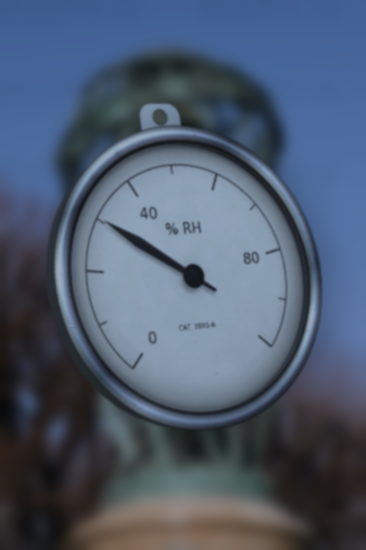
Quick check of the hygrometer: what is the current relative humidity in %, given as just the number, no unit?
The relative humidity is 30
